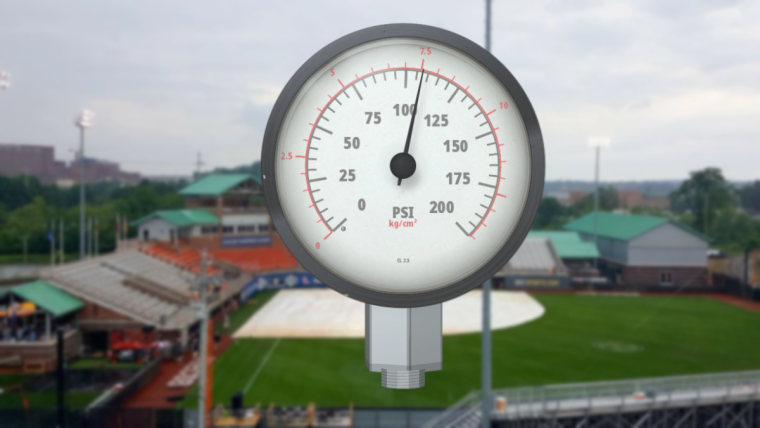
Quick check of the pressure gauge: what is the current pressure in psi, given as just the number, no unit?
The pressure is 107.5
